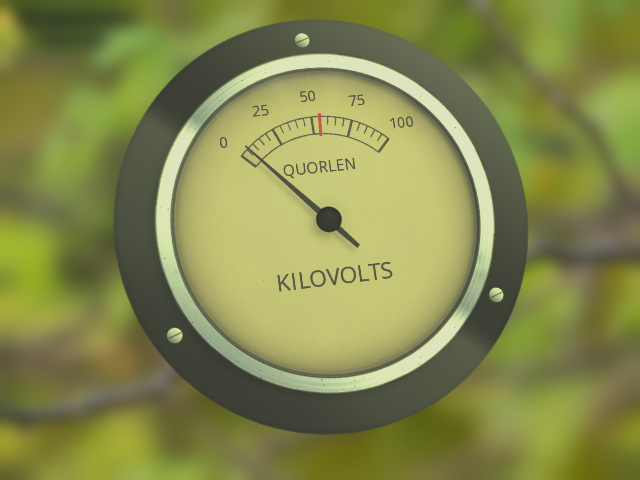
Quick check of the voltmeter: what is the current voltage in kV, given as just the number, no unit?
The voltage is 5
